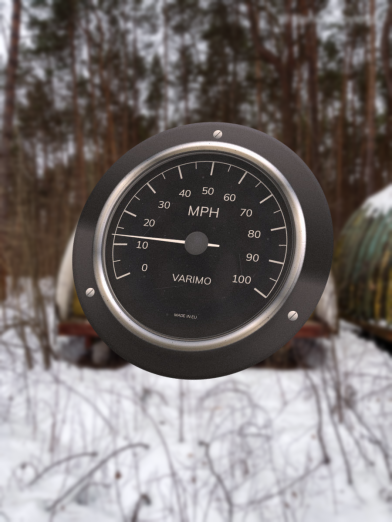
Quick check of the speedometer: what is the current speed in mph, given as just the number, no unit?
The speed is 12.5
